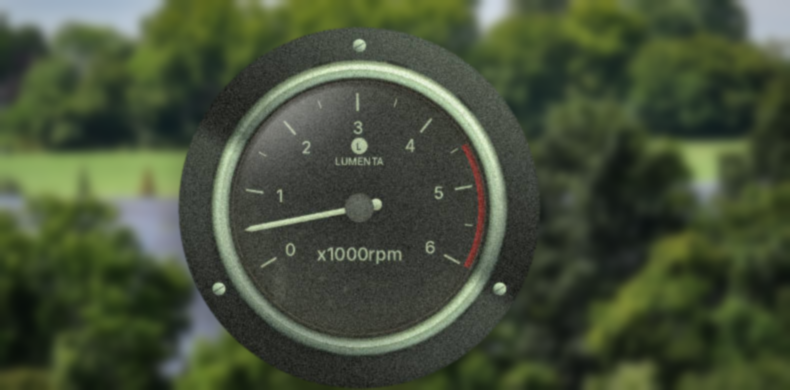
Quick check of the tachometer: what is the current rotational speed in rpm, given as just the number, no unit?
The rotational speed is 500
